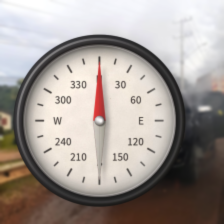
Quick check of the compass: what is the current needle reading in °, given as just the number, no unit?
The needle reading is 0
